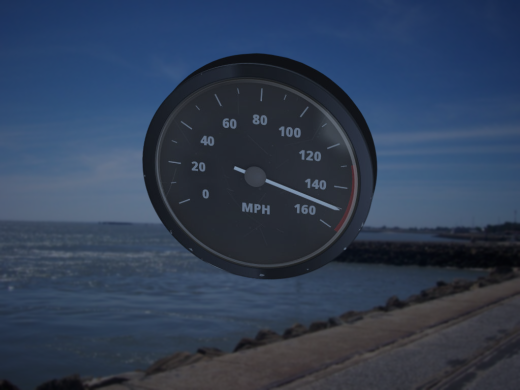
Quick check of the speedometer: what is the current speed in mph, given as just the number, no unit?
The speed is 150
